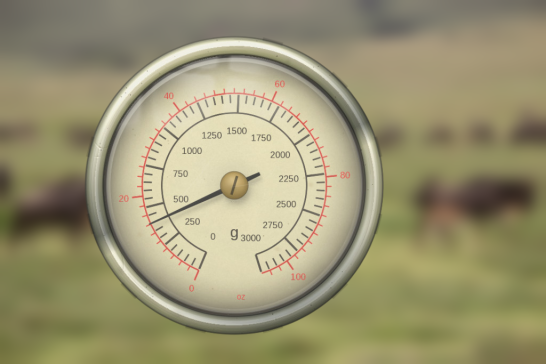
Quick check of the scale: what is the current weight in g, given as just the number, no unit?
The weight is 400
